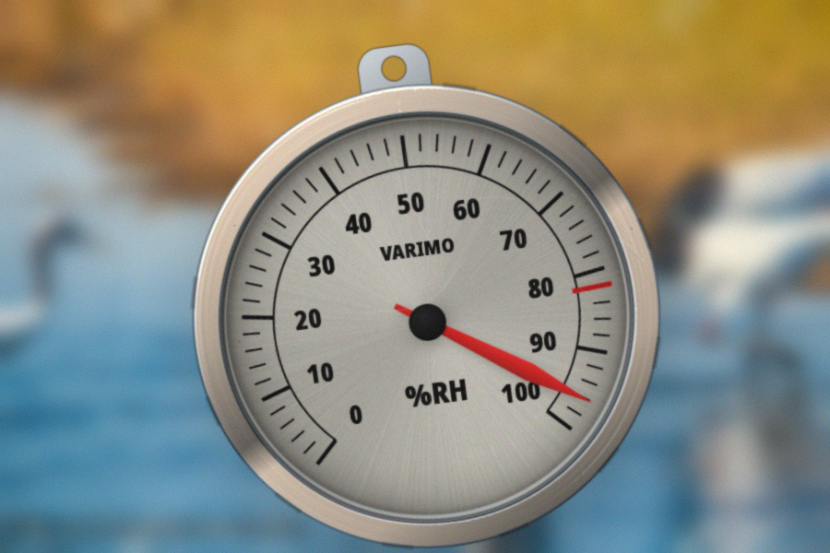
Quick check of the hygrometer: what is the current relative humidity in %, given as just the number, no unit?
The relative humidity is 96
